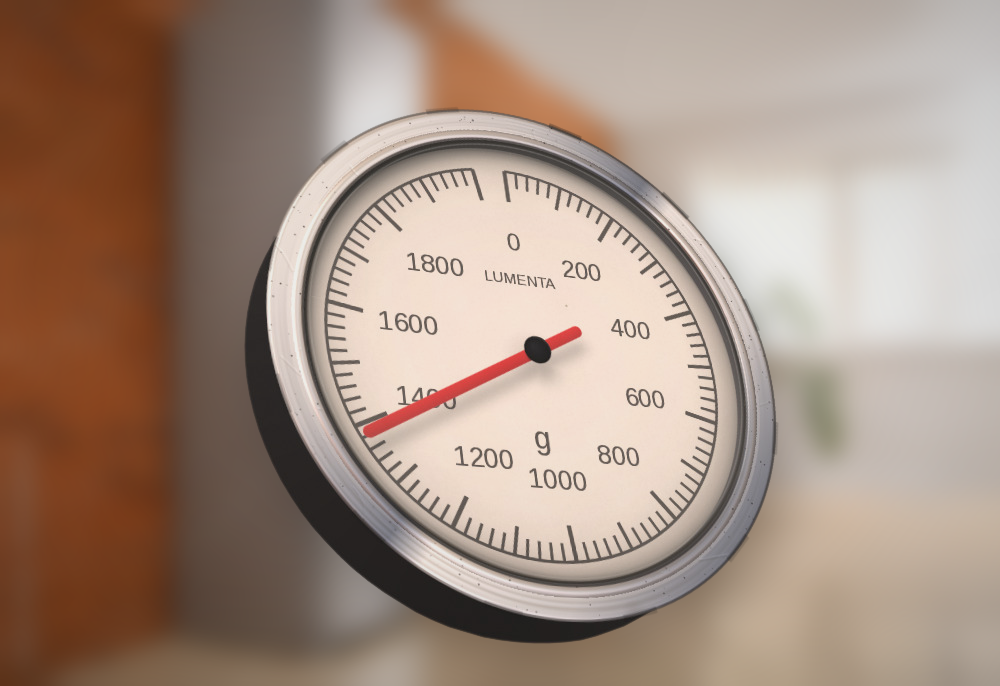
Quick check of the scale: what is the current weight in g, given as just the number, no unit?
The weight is 1380
